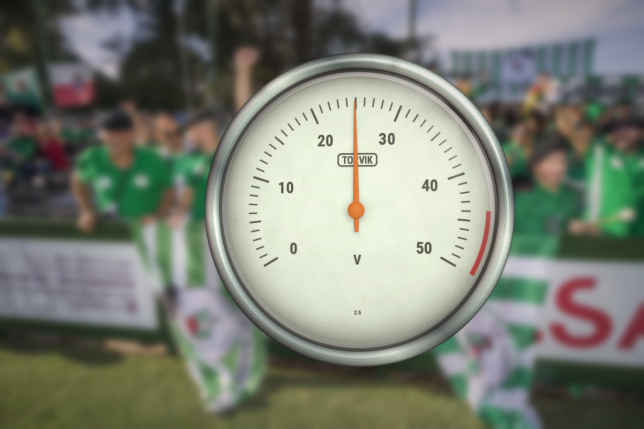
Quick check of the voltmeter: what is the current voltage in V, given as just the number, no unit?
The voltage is 25
